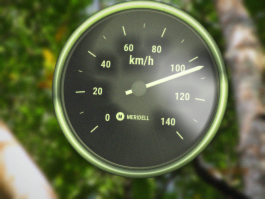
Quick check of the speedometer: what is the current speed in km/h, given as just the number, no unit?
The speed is 105
